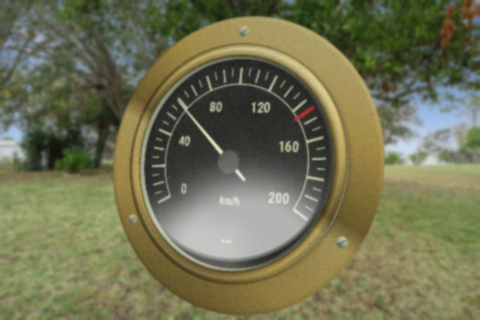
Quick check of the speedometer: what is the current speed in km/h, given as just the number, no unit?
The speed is 60
